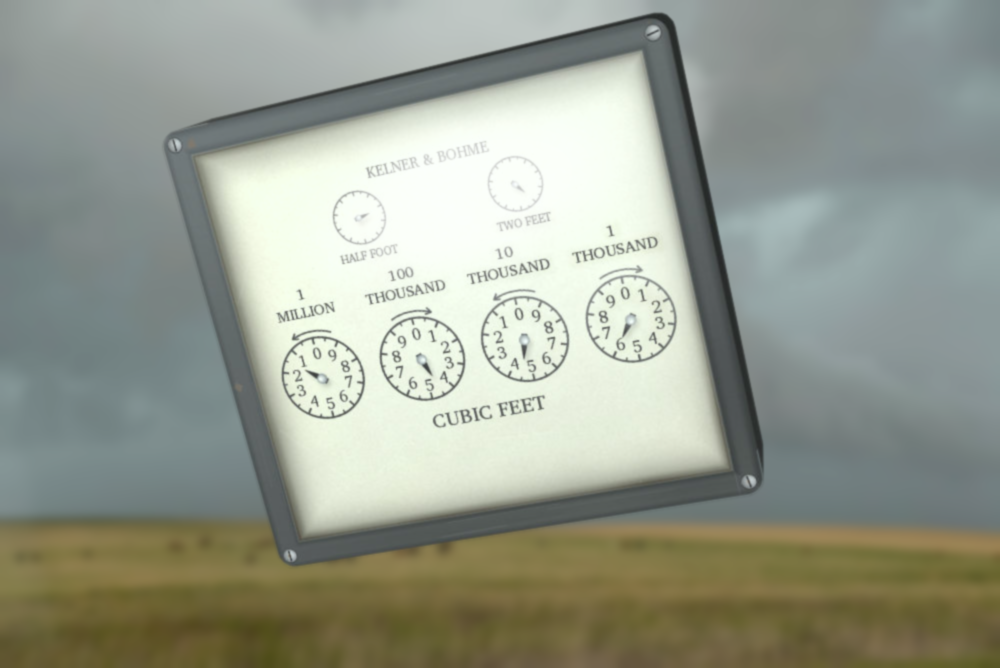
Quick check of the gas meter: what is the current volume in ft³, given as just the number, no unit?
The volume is 144600
